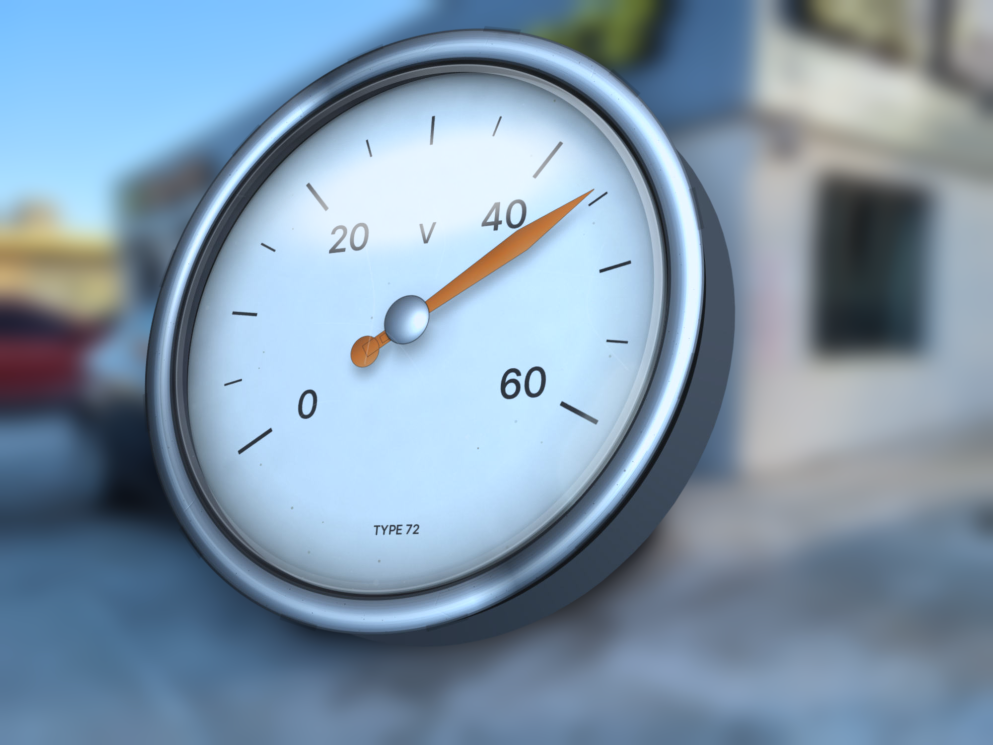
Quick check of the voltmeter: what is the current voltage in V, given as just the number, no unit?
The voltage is 45
